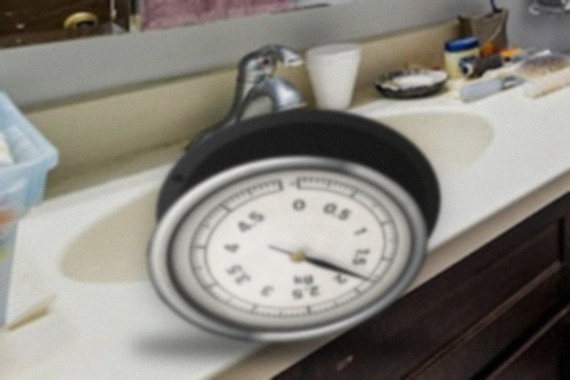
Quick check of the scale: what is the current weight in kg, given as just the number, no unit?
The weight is 1.75
